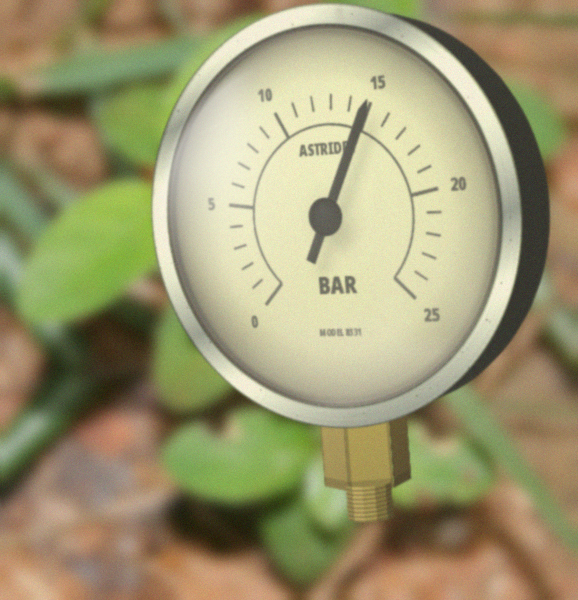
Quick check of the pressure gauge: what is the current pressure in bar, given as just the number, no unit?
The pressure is 15
